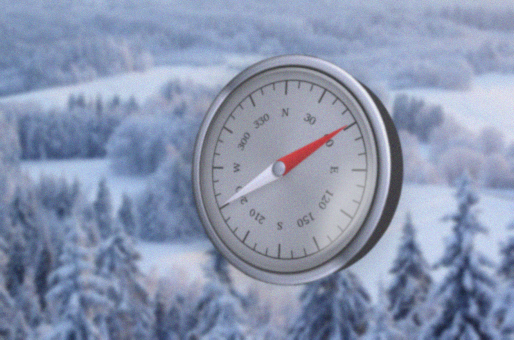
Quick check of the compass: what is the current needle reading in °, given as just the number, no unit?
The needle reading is 60
